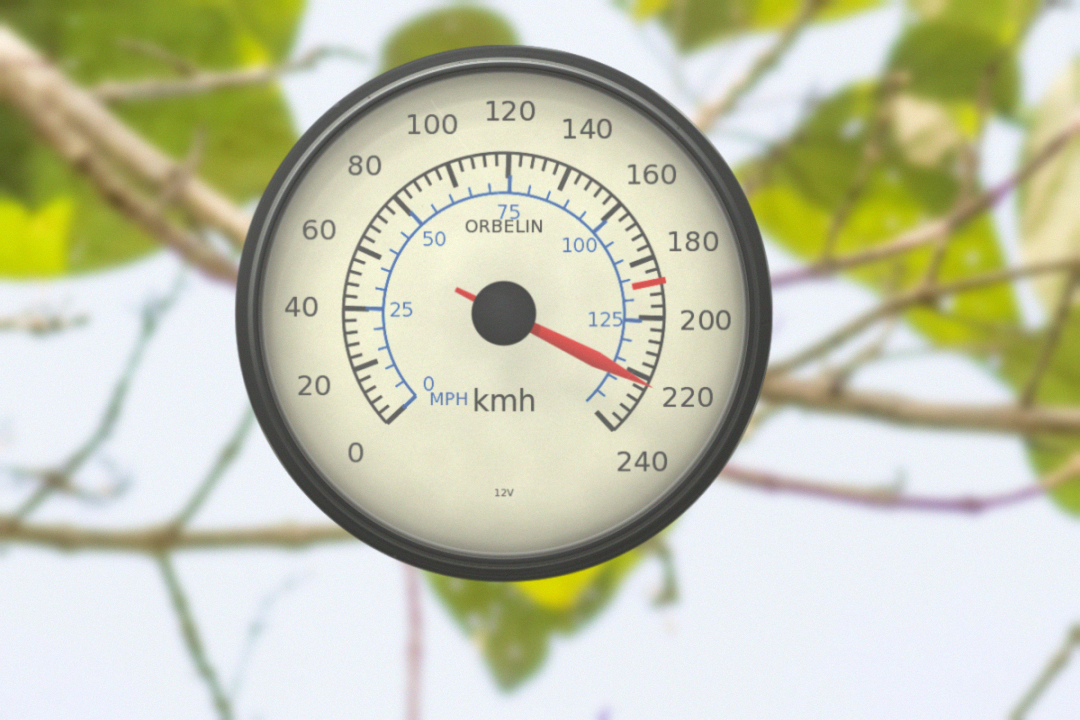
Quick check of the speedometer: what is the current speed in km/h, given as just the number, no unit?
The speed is 222
